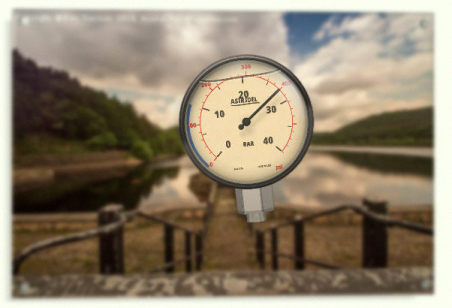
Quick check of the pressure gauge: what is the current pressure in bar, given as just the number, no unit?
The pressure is 27.5
